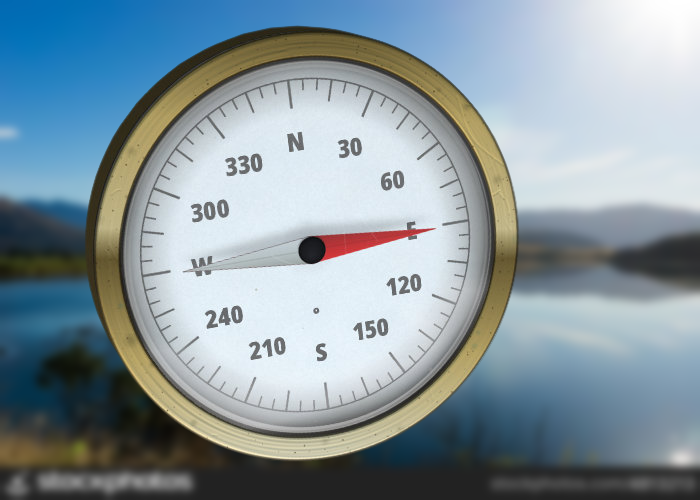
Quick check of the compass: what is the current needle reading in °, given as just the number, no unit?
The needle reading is 90
